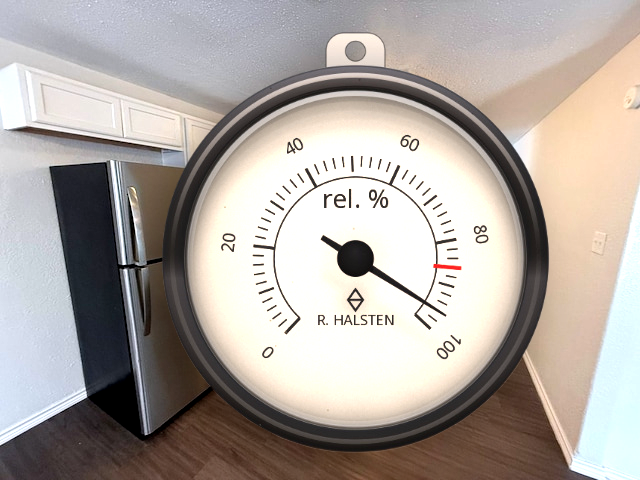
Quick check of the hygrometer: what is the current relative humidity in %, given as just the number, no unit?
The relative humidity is 96
